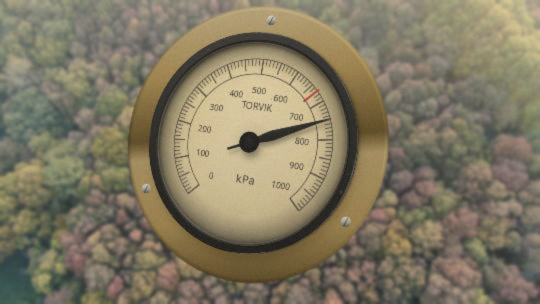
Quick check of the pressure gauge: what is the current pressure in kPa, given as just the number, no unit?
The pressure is 750
